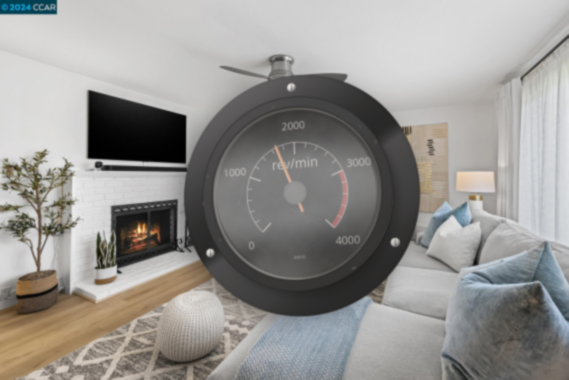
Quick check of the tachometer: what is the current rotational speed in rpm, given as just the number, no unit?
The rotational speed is 1700
